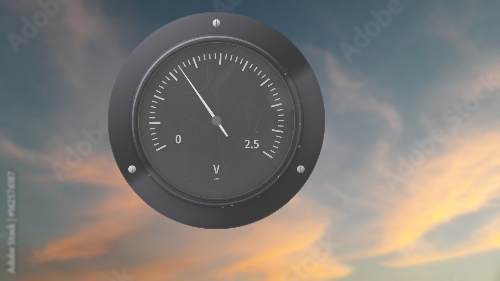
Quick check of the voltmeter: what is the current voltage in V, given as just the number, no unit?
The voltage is 0.85
